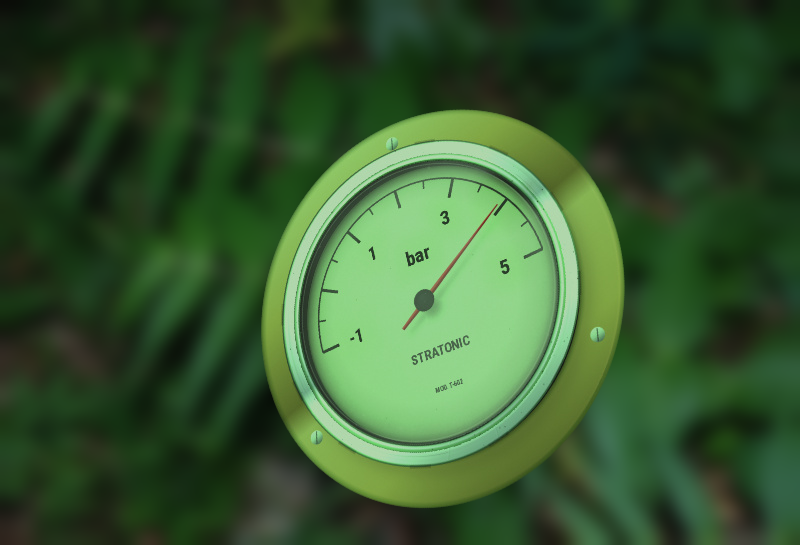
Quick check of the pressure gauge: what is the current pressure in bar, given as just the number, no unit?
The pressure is 4
